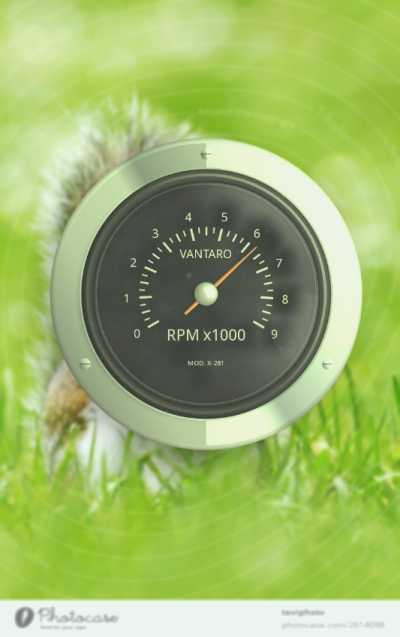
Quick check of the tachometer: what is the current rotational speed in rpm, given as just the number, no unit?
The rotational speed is 6250
